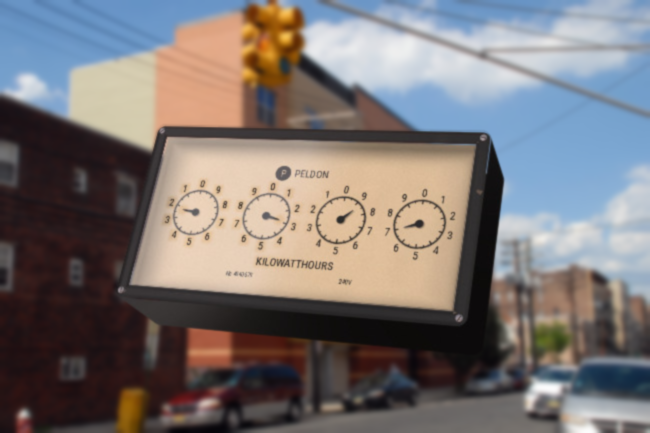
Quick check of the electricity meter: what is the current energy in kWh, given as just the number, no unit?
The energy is 2287
